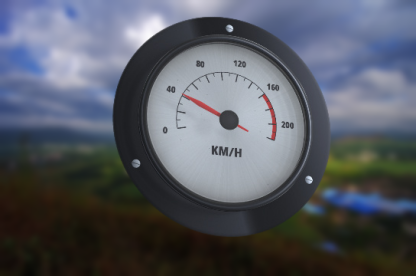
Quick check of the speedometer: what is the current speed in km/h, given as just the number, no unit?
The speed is 40
